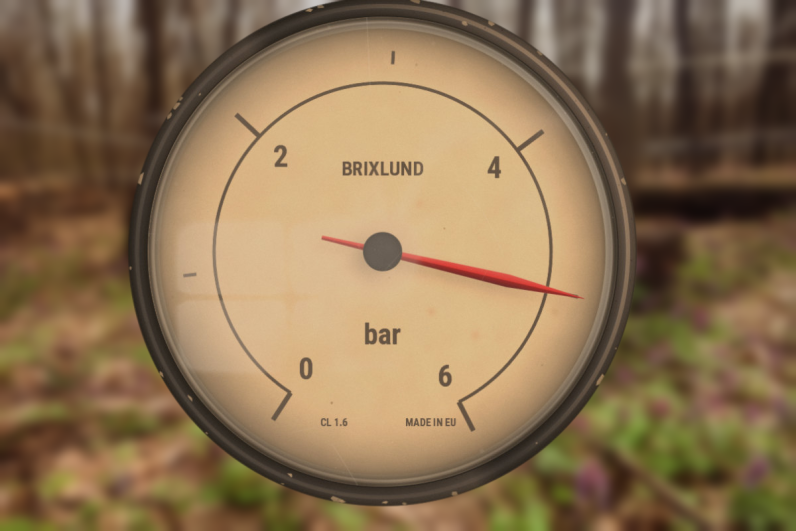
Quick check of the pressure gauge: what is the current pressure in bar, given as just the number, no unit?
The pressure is 5
